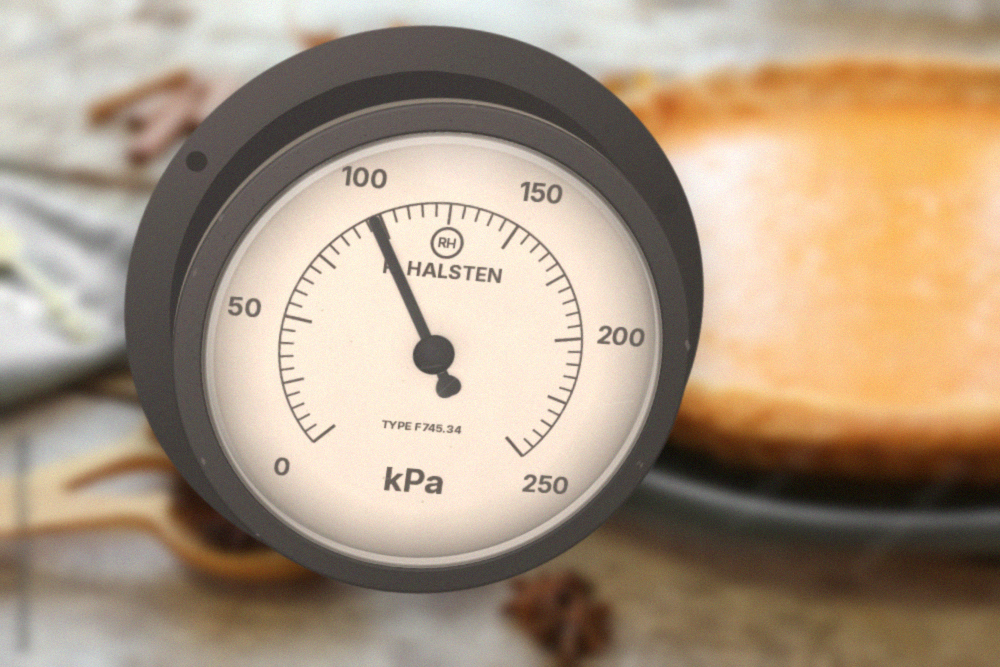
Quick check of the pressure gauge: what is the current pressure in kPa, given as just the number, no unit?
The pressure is 97.5
